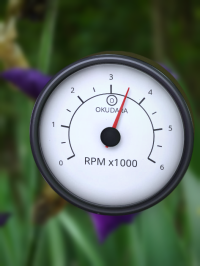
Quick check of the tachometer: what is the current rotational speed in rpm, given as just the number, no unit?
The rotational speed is 3500
